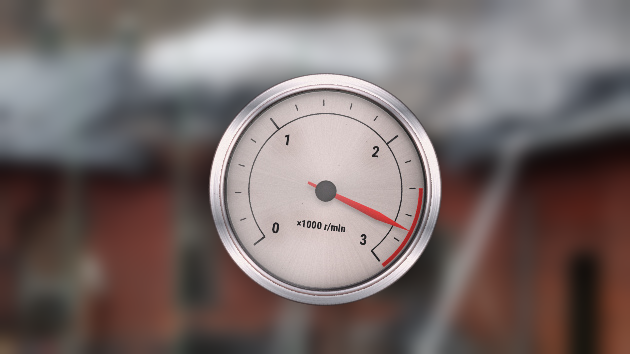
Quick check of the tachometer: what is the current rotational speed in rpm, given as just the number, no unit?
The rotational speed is 2700
